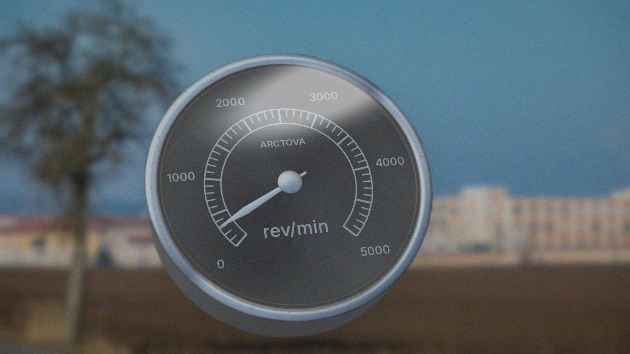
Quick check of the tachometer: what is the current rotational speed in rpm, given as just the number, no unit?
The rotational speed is 300
